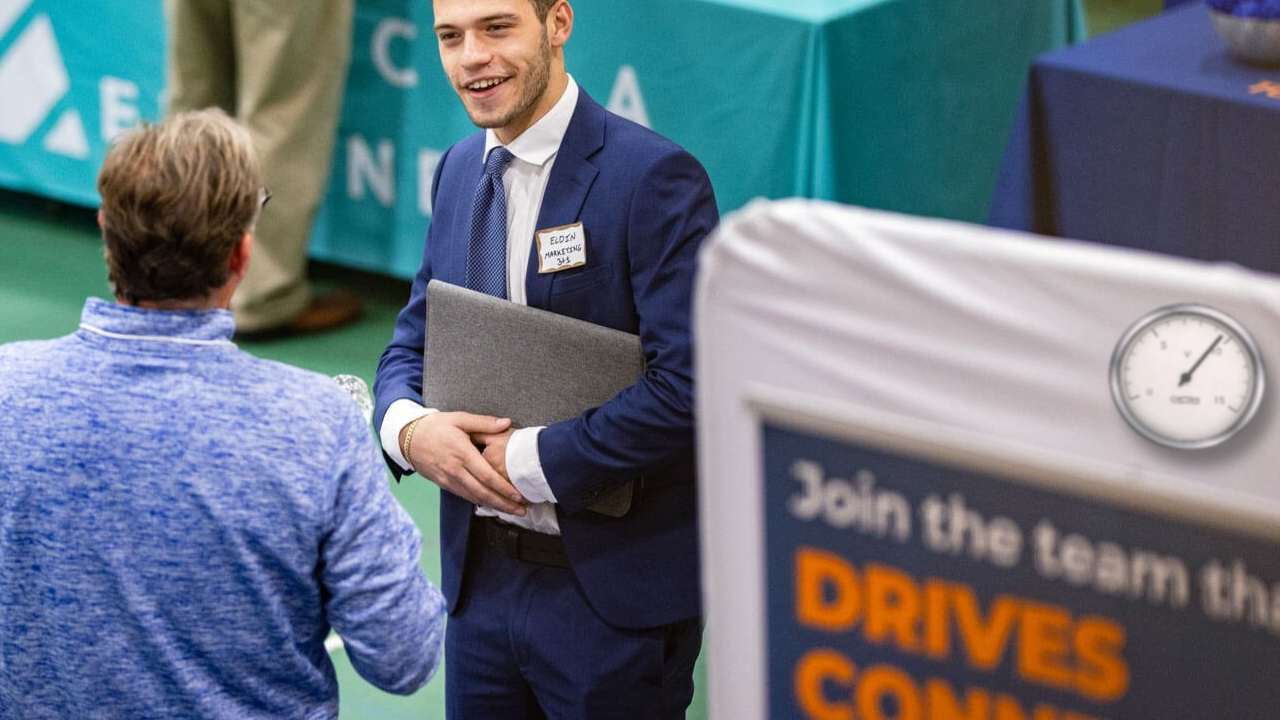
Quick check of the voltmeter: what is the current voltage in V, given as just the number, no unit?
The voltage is 9.5
